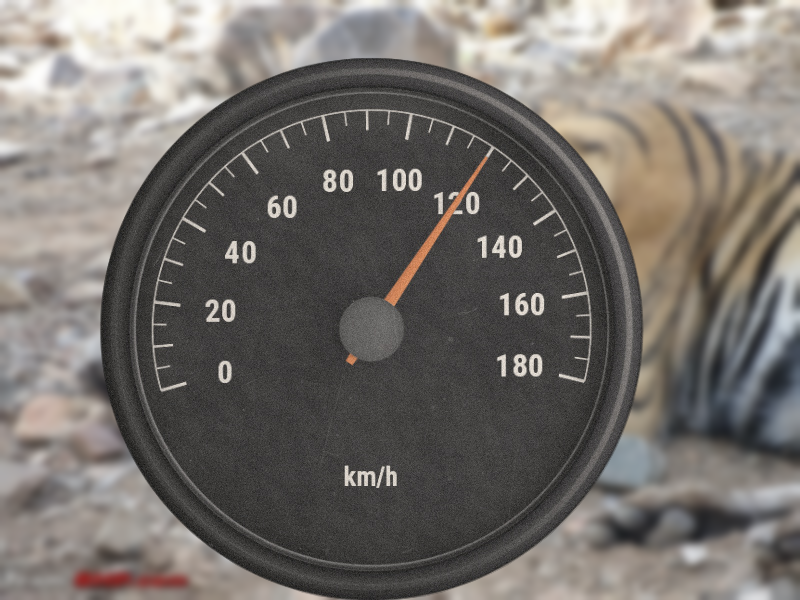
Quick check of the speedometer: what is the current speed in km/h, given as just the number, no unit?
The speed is 120
